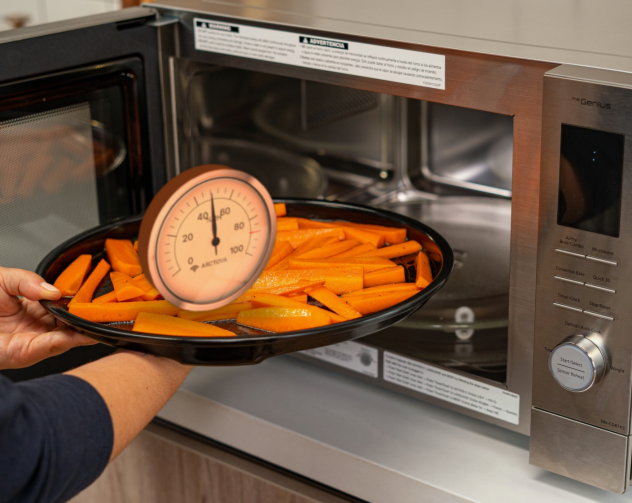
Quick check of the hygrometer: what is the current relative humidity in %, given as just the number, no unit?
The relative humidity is 48
